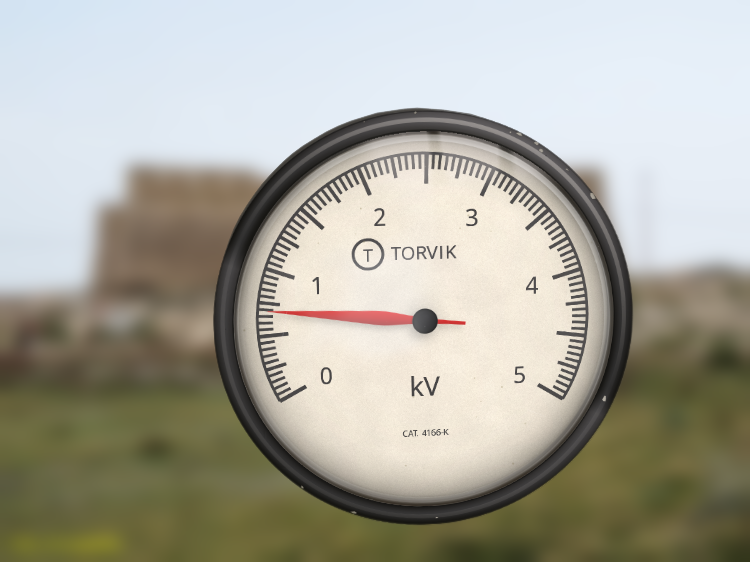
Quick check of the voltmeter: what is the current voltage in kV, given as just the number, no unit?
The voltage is 0.7
